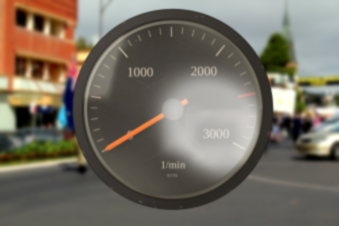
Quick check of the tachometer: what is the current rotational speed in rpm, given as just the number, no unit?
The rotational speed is 0
